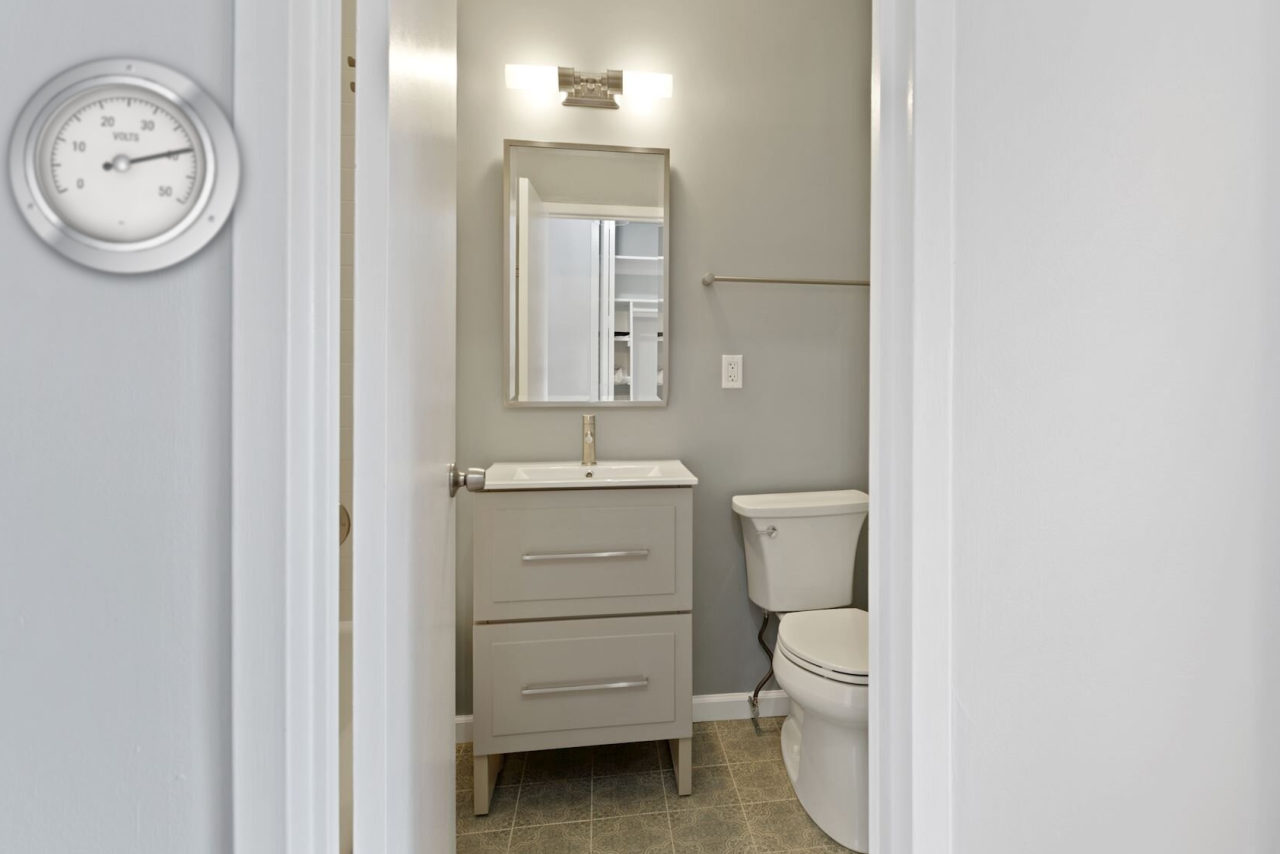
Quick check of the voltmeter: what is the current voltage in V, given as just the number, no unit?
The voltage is 40
